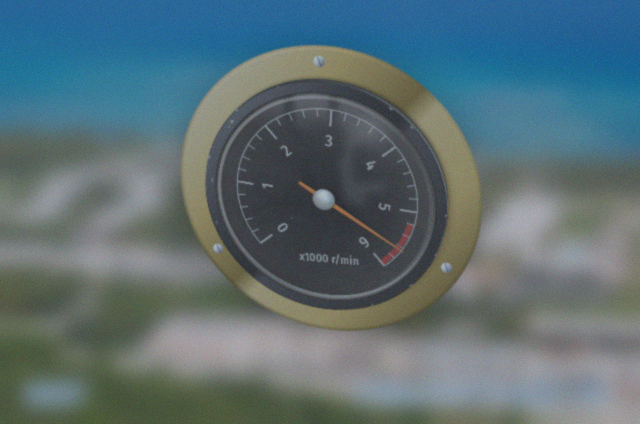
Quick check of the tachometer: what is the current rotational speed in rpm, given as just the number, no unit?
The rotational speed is 5600
